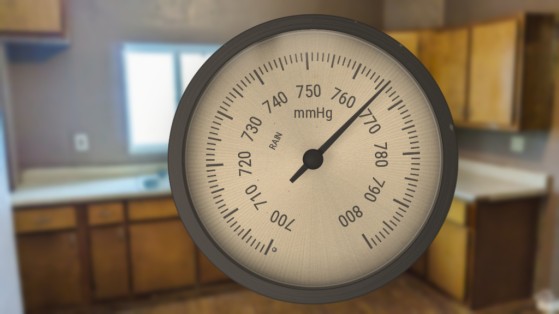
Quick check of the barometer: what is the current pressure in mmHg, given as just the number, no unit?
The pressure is 766
